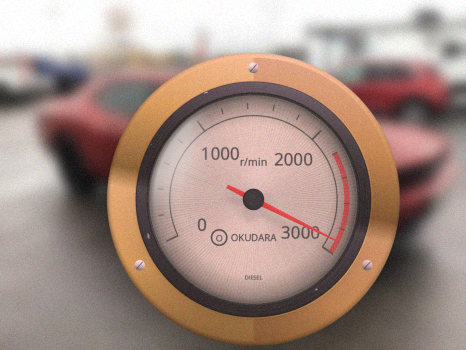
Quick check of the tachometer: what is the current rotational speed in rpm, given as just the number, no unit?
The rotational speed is 2900
